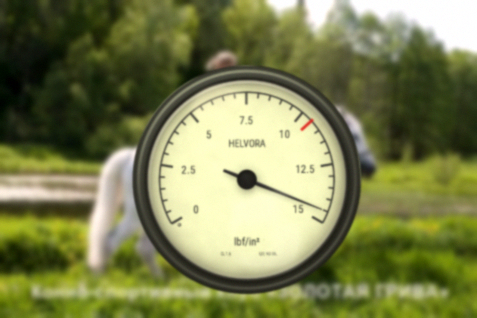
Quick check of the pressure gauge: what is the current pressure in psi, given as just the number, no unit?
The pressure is 14.5
